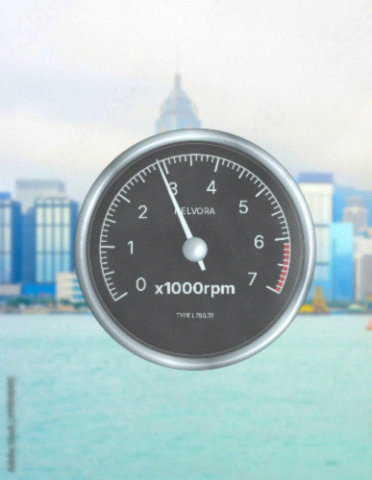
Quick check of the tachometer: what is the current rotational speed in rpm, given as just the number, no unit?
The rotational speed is 2900
